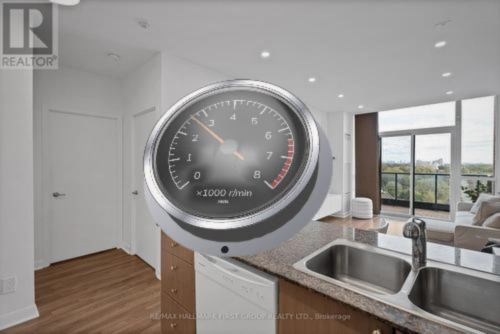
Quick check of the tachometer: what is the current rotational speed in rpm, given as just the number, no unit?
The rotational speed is 2600
